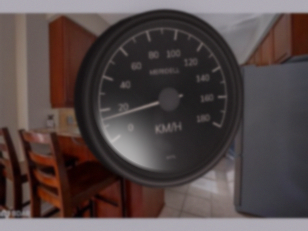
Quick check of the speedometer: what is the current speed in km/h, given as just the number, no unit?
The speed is 15
